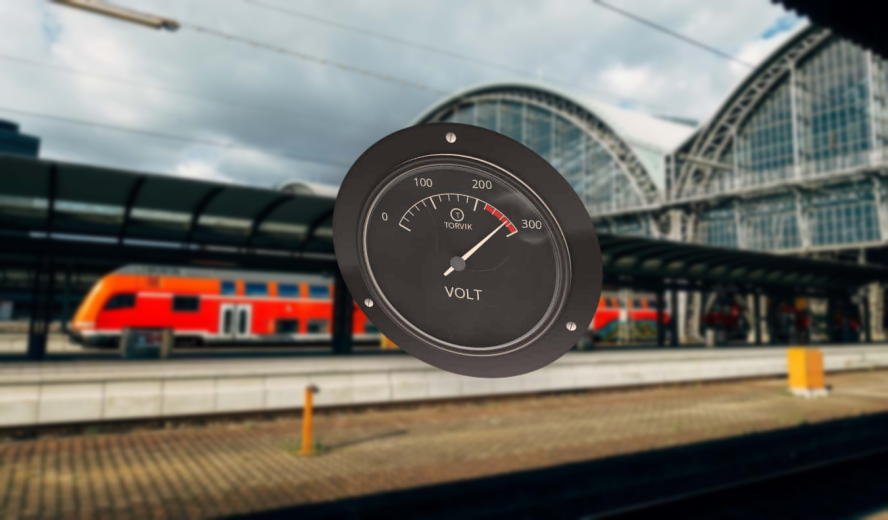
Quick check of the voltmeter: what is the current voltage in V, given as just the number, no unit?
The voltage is 270
